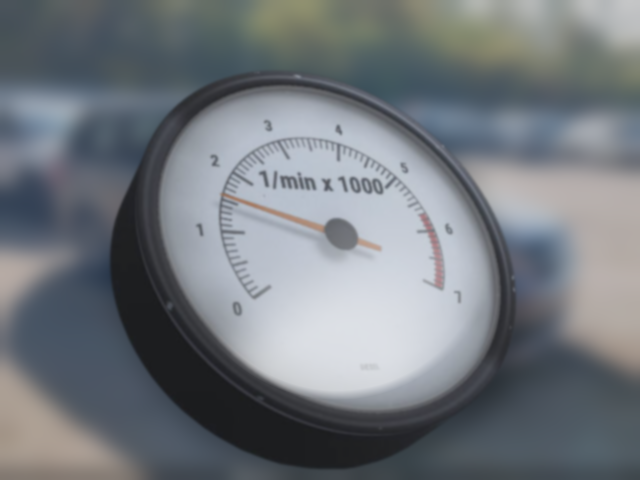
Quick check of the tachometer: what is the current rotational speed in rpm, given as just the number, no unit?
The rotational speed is 1500
